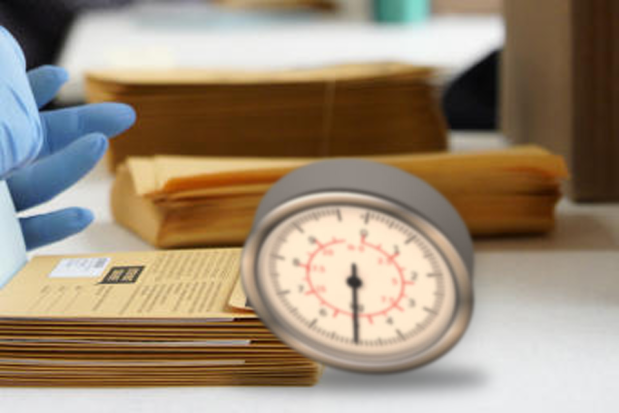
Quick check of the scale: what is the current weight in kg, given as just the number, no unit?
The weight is 5
